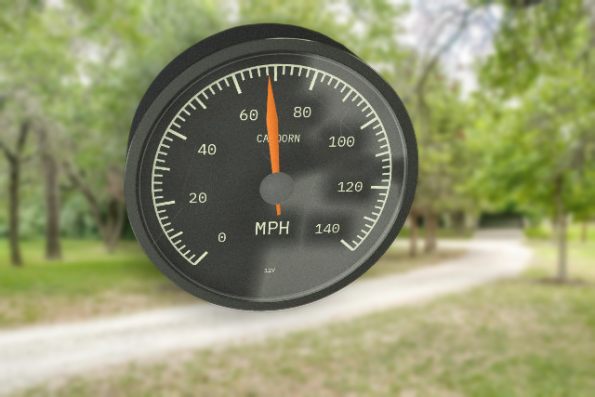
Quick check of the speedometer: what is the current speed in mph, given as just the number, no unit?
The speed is 68
